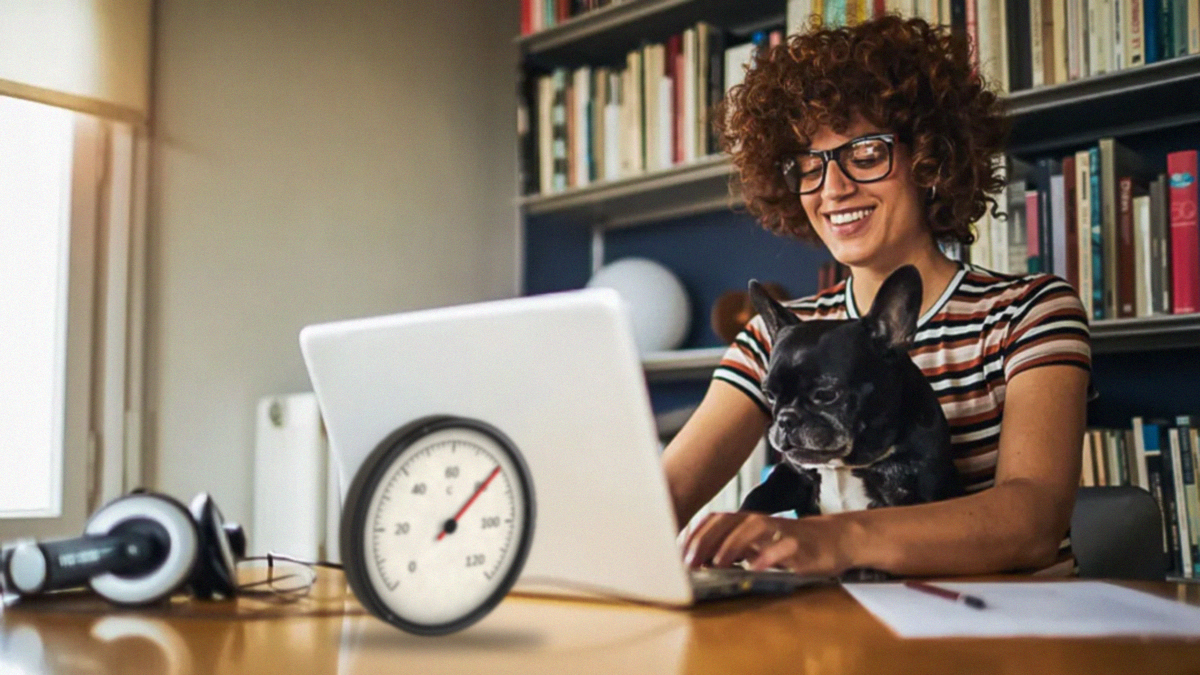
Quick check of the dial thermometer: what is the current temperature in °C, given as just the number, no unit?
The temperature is 80
